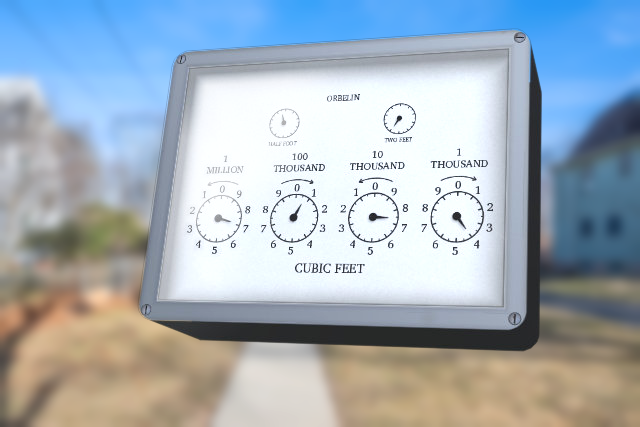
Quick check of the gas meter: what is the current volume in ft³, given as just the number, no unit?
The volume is 707400
